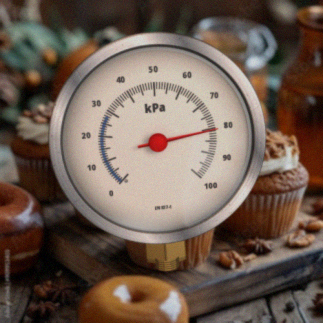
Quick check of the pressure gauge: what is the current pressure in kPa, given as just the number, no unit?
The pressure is 80
